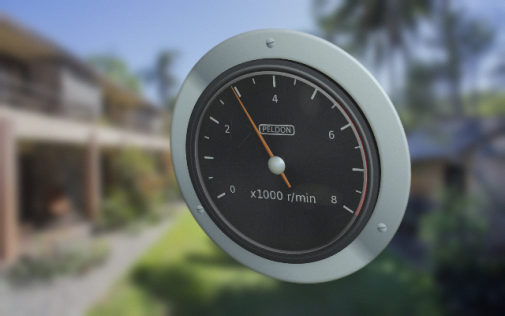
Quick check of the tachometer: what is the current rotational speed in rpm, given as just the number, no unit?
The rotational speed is 3000
